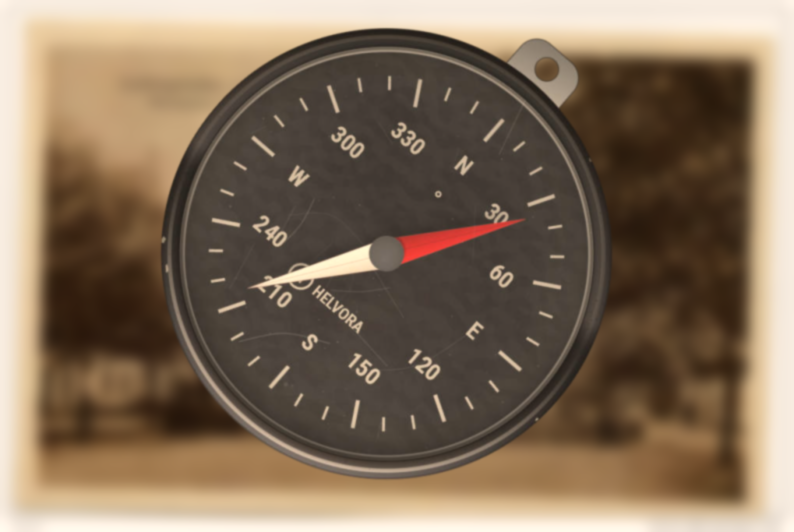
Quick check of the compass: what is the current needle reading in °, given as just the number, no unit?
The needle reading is 35
